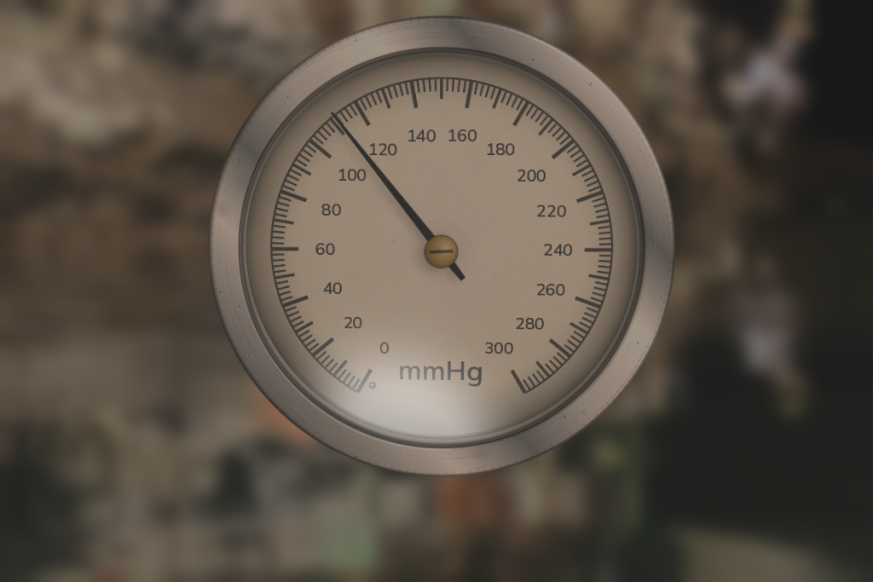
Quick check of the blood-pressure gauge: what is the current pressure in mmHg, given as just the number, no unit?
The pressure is 112
